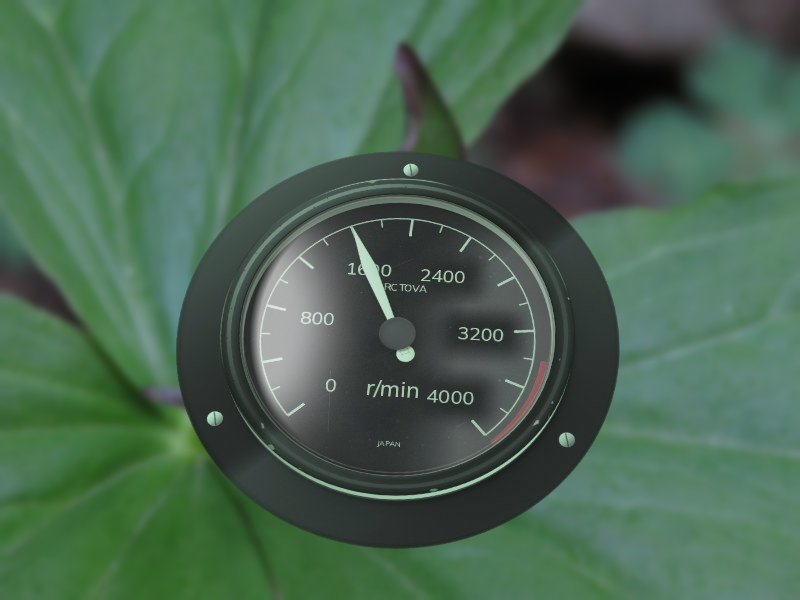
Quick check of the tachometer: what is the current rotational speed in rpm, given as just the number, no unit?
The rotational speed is 1600
